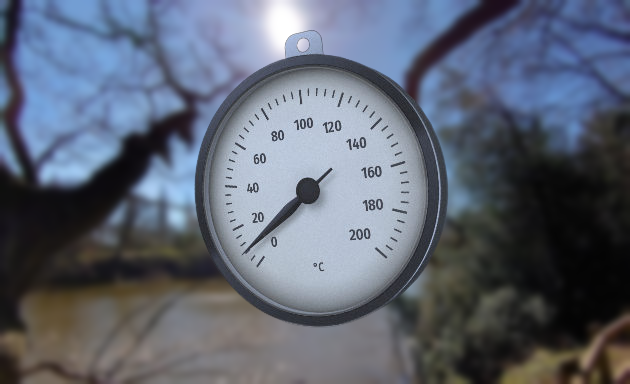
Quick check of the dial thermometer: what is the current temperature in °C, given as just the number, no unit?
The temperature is 8
